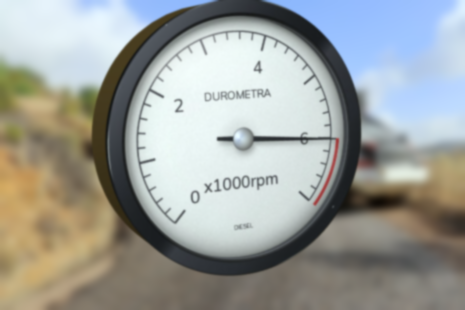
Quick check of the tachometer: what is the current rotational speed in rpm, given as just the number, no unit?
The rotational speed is 6000
